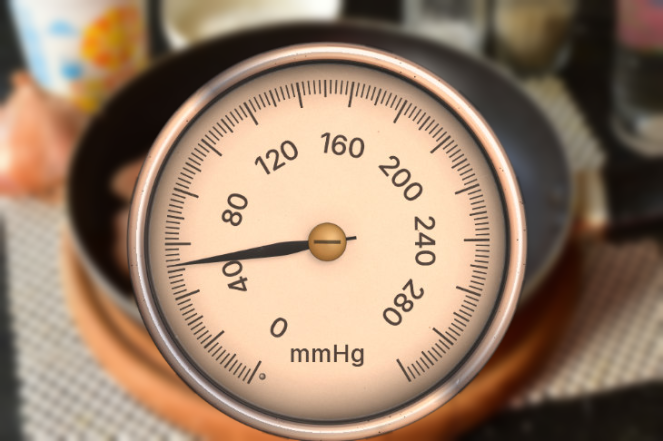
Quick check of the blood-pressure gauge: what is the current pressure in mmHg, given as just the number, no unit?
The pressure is 52
